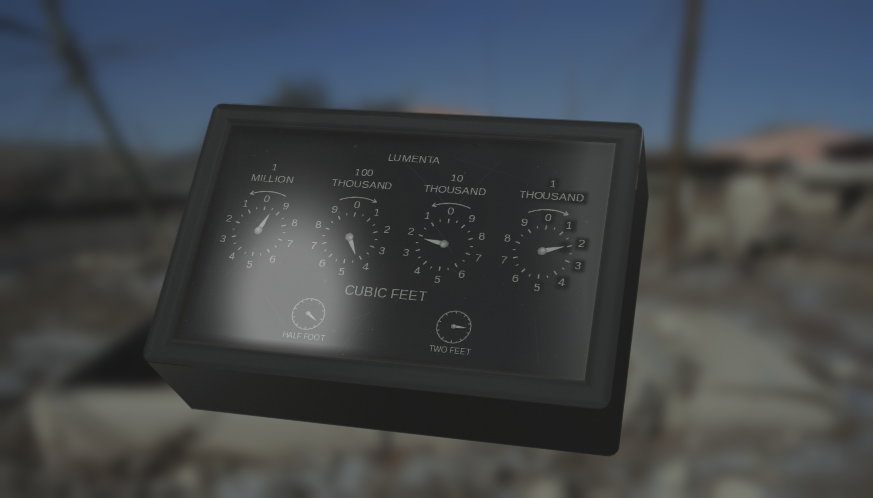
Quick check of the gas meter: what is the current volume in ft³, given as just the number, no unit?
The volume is 942200
